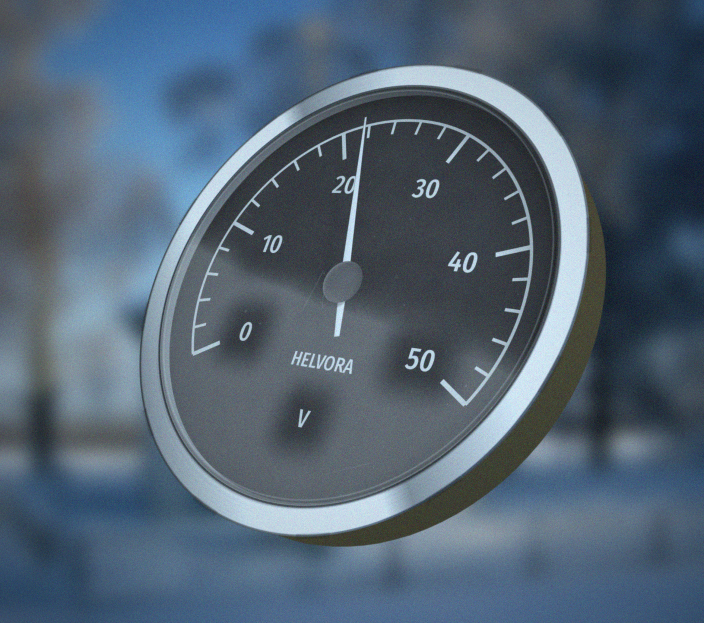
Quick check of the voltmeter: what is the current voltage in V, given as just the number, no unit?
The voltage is 22
